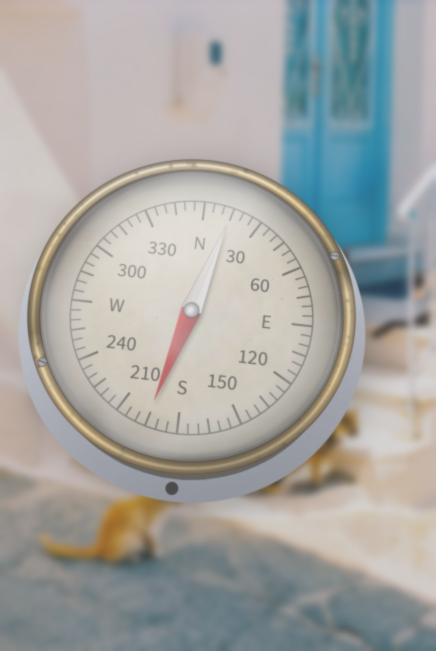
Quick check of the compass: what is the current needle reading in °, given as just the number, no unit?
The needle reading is 195
